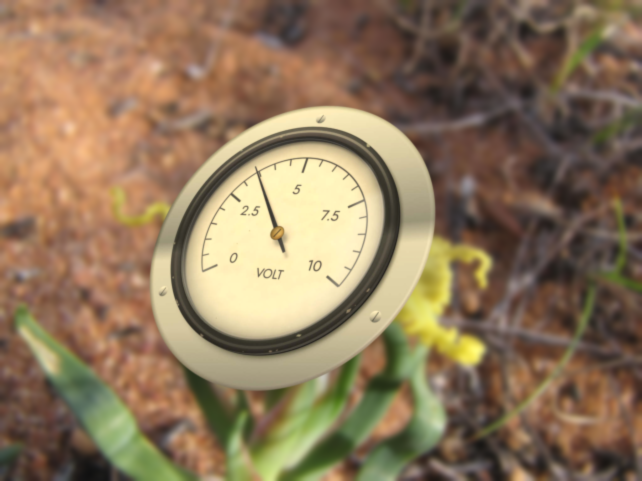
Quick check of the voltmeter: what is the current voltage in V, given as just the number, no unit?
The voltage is 3.5
